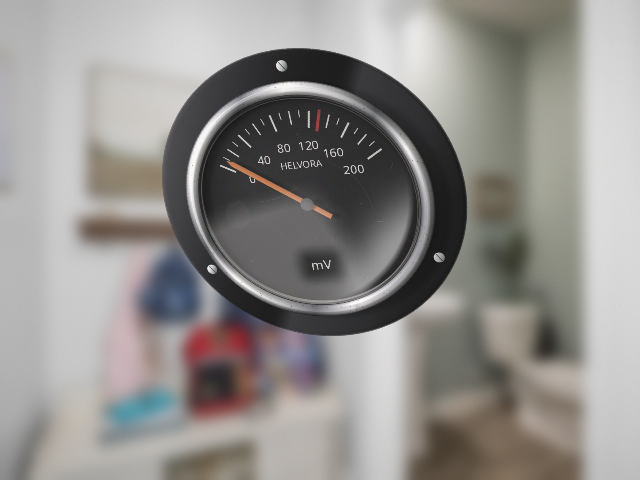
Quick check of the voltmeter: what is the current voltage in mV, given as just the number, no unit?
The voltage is 10
